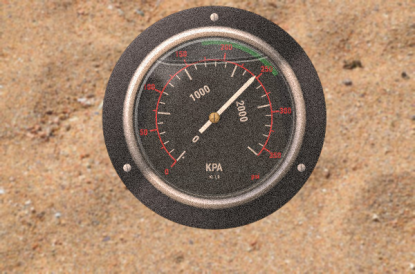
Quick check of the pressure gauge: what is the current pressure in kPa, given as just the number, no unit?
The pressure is 1700
